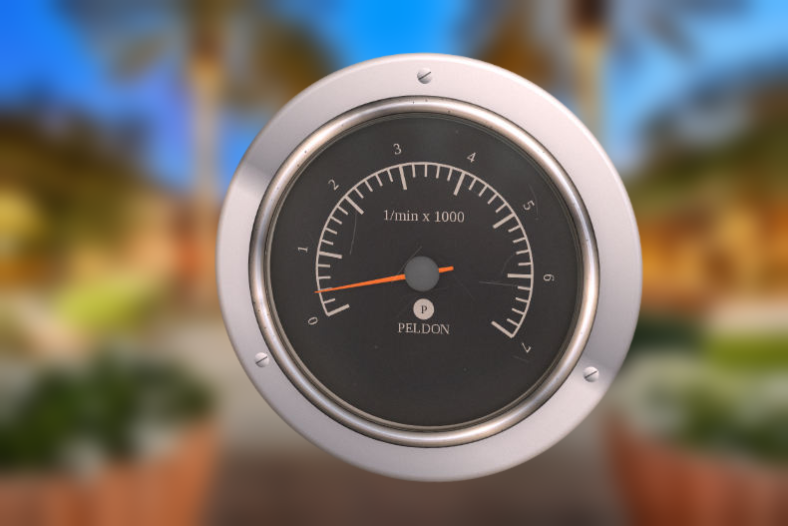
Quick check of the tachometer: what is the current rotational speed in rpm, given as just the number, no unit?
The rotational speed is 400
